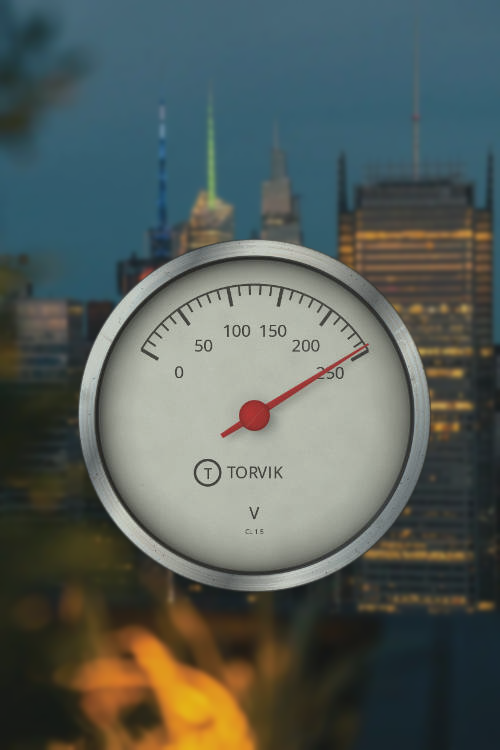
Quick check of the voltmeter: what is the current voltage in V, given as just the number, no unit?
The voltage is 245
